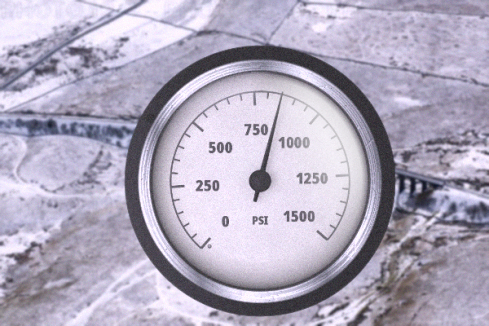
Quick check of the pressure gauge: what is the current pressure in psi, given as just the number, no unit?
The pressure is 850
